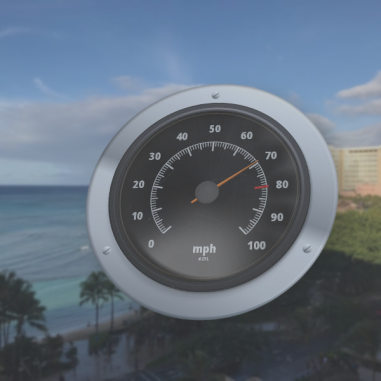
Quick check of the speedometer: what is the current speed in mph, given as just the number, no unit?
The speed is 70
